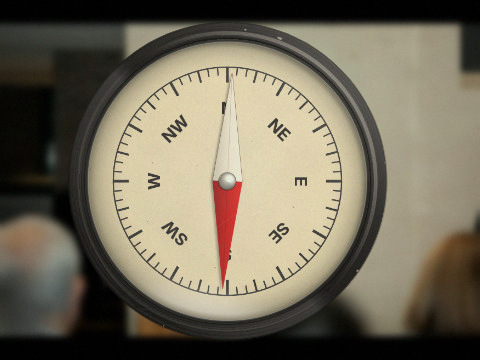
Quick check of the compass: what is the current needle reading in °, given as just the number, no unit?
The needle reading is 182.5
